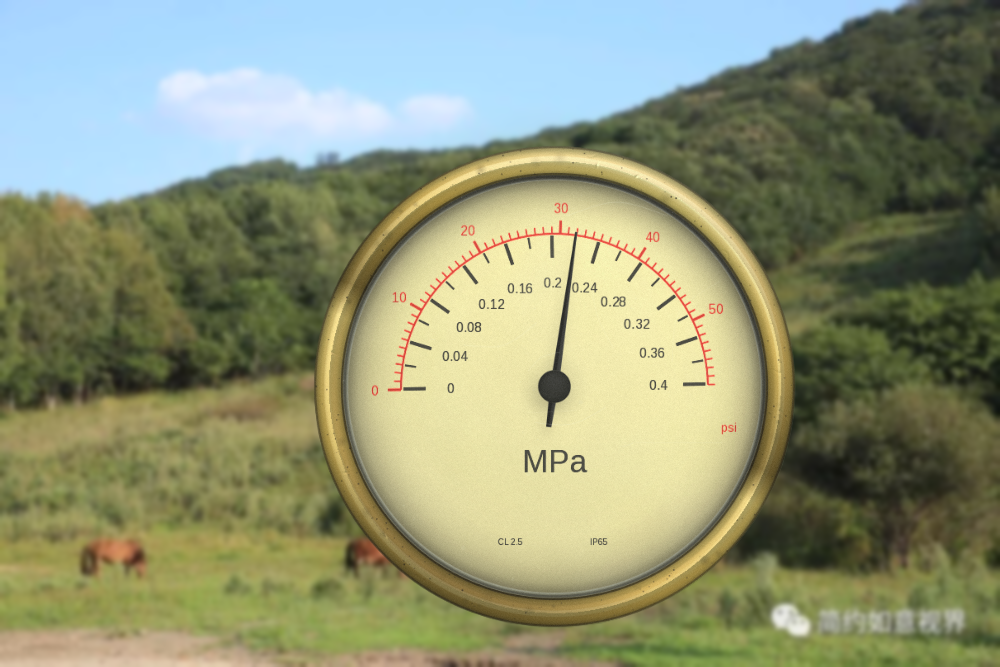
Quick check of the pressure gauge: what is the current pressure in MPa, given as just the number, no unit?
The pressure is 0.22
